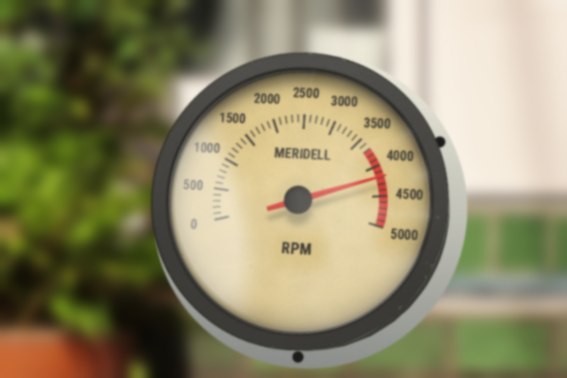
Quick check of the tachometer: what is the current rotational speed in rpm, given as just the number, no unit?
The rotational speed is 4200
